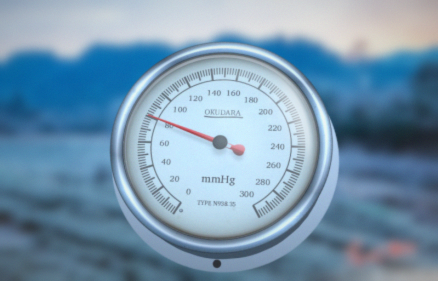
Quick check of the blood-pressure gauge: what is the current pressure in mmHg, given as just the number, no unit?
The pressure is 80
